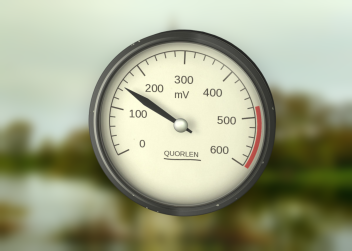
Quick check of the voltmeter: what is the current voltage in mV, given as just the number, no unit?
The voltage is 150
